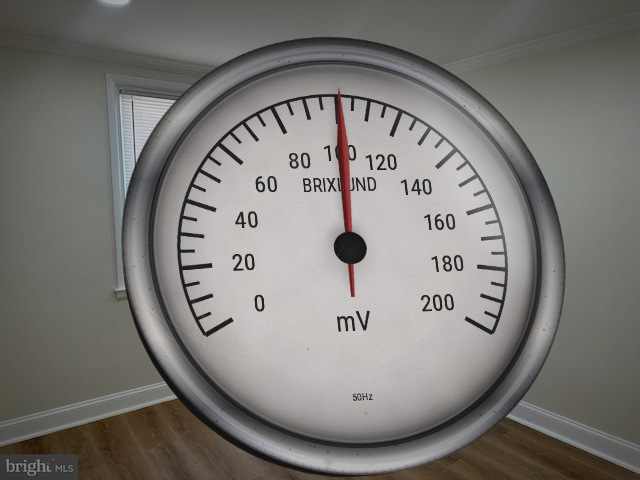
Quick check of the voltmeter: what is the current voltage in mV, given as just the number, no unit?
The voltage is 100
